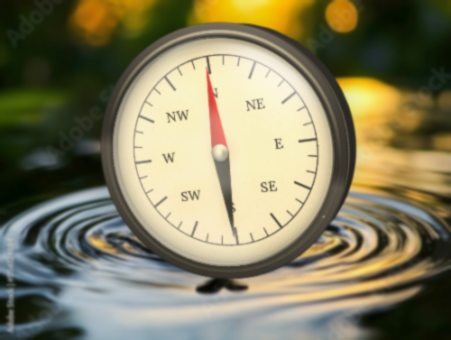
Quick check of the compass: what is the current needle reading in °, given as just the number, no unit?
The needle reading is 0
